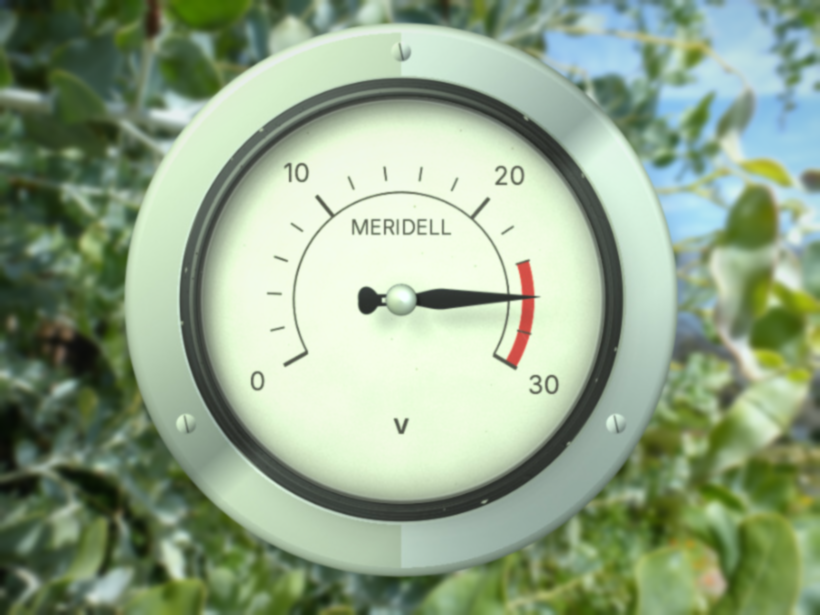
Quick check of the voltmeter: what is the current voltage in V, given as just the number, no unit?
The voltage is 26
